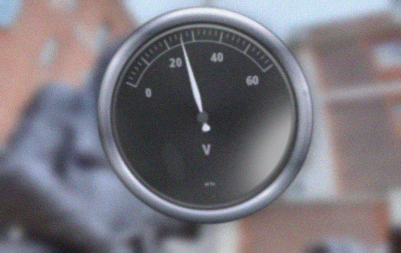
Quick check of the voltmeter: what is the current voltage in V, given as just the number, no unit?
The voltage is 26
